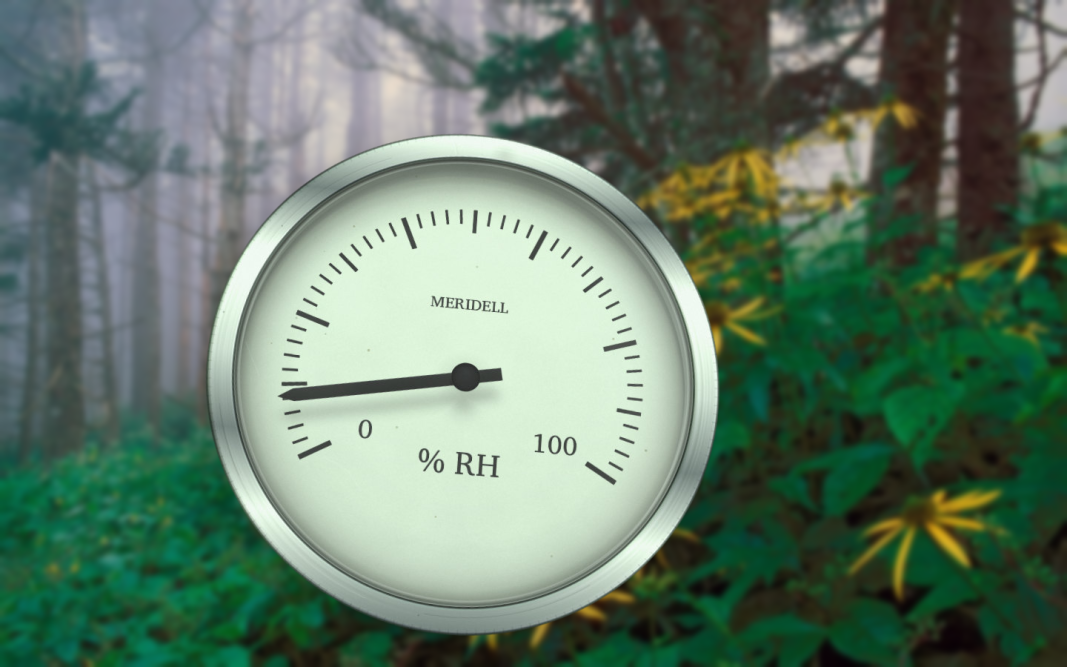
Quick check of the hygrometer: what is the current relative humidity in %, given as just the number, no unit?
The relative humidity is 8
